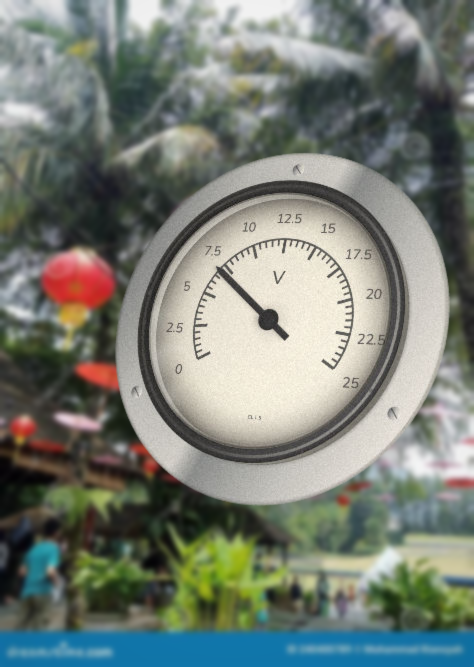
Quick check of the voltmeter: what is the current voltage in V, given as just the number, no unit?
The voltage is 7
